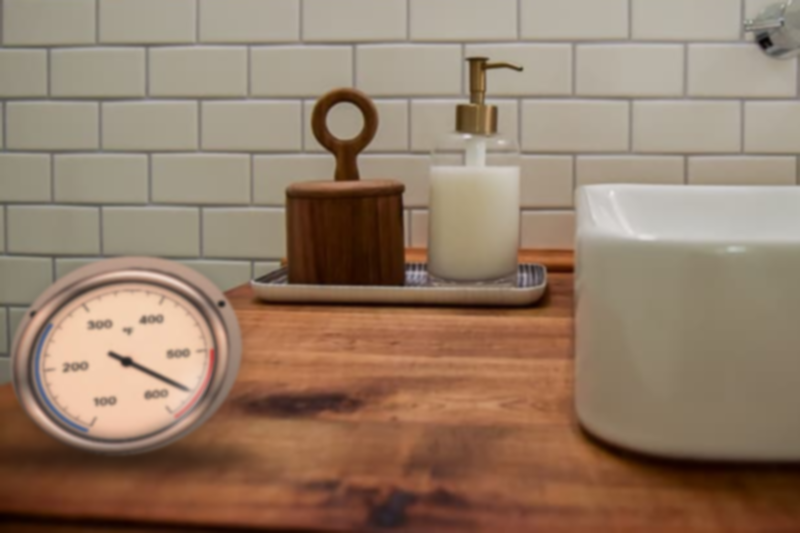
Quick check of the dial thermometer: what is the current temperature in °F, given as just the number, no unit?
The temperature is 560
